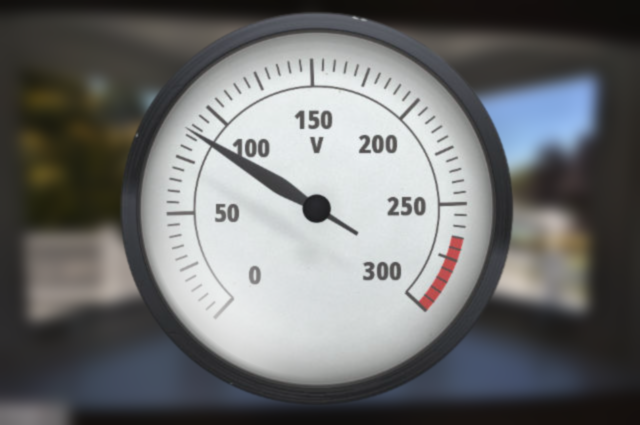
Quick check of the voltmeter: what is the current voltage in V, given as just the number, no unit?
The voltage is 87.5
